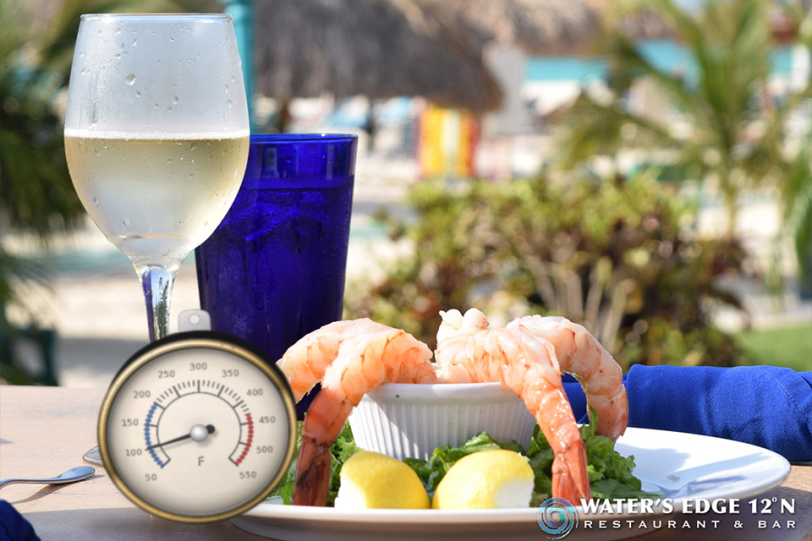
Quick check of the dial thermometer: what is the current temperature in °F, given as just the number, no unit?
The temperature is 100
